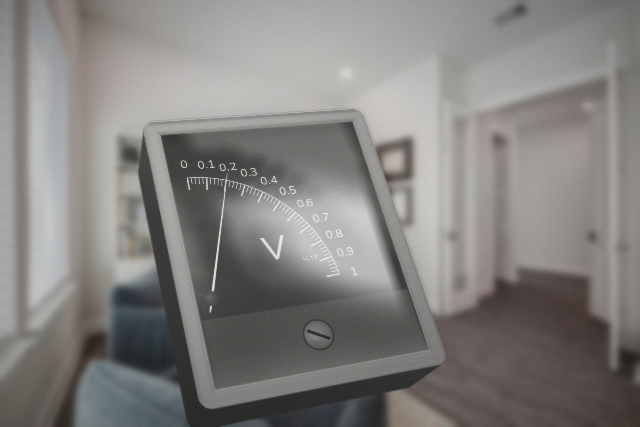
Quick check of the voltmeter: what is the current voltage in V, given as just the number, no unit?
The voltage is 0.2
